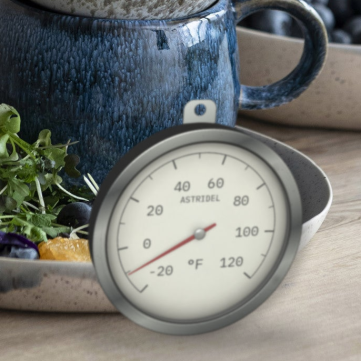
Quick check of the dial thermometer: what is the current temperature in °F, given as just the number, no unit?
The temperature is -10
